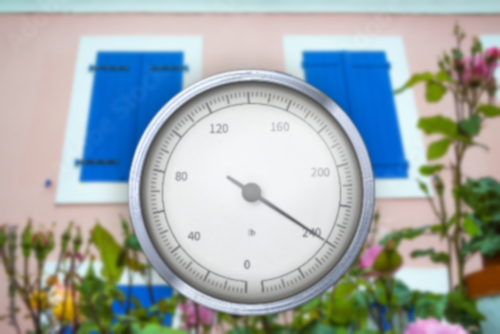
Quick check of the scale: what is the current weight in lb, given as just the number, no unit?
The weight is 240
